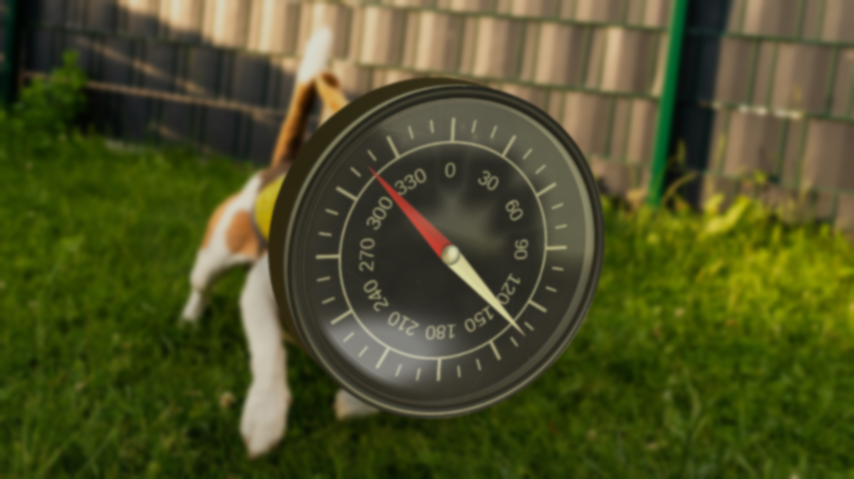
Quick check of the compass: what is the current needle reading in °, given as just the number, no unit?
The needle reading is 315
